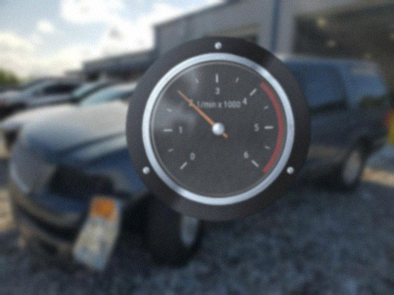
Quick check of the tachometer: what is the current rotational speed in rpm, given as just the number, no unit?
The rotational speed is 2000
